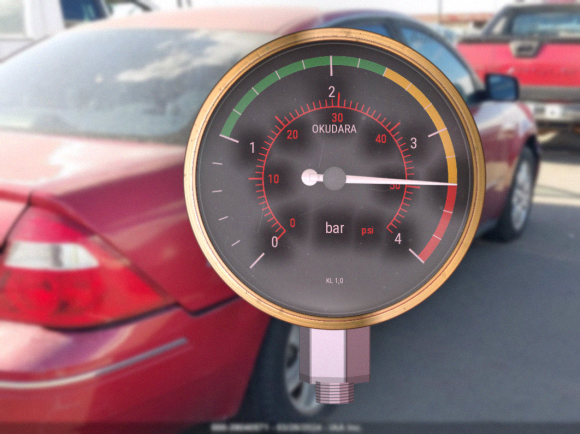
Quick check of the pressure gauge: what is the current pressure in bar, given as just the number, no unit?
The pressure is 3.4
